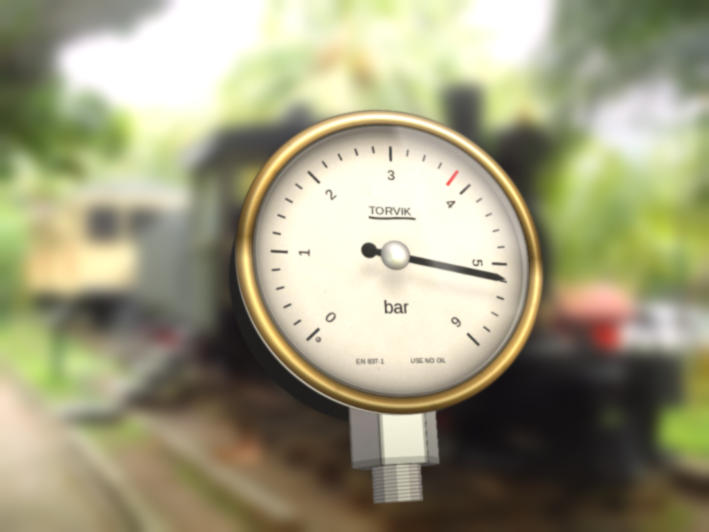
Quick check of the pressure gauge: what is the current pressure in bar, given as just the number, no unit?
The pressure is 5.2
